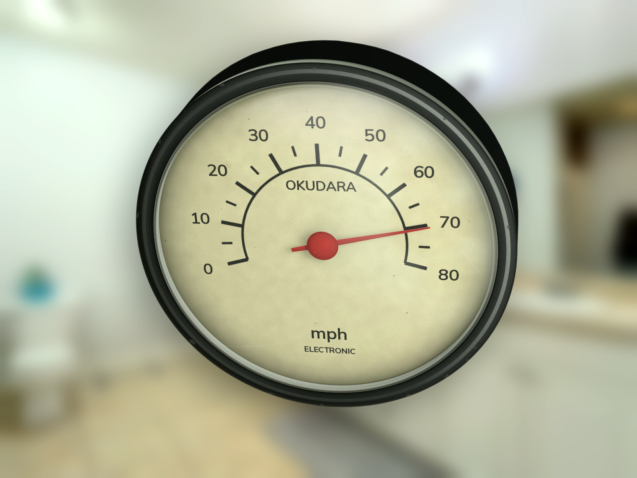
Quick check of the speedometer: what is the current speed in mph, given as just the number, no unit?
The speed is 70
